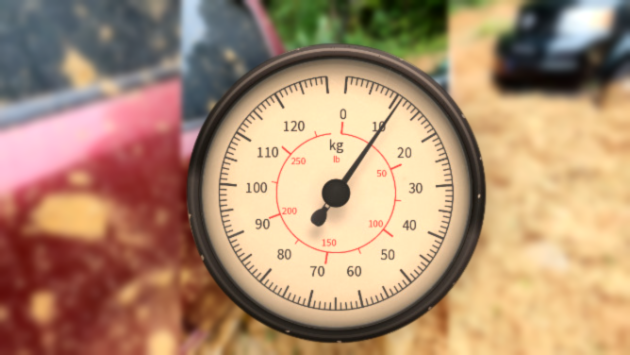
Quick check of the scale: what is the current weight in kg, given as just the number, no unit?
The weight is 11
